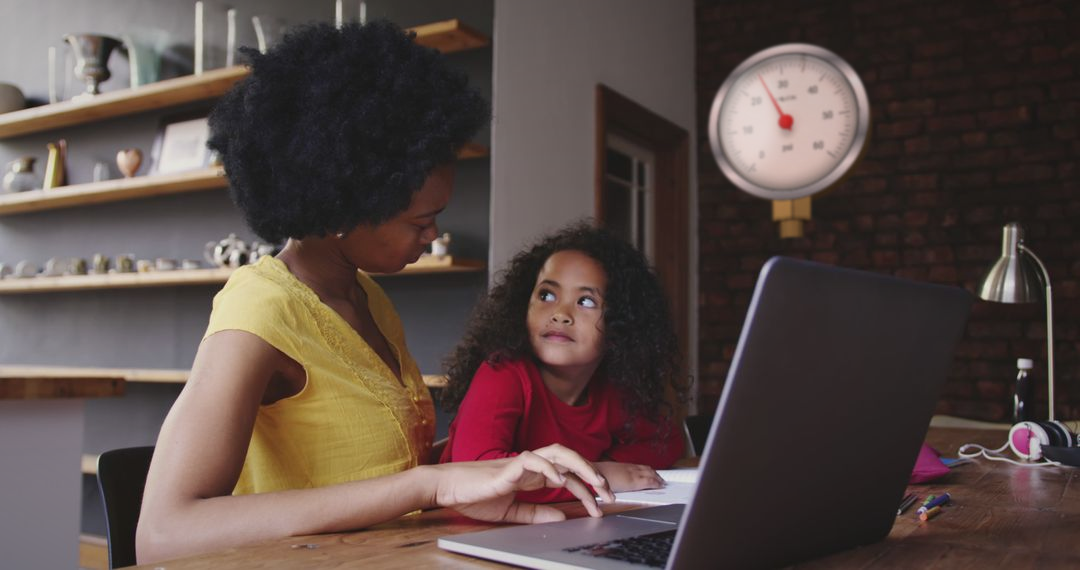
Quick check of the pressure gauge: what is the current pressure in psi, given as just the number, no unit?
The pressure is 25
